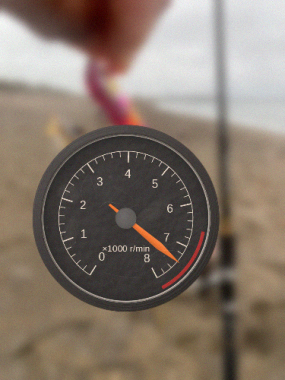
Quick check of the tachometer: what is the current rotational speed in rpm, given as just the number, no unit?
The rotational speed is 7400
